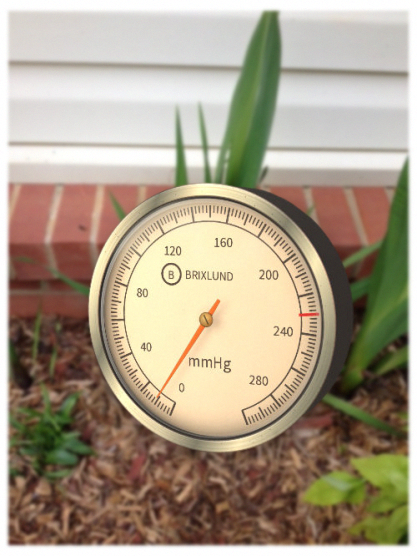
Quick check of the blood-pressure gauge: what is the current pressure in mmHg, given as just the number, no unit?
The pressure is 10
